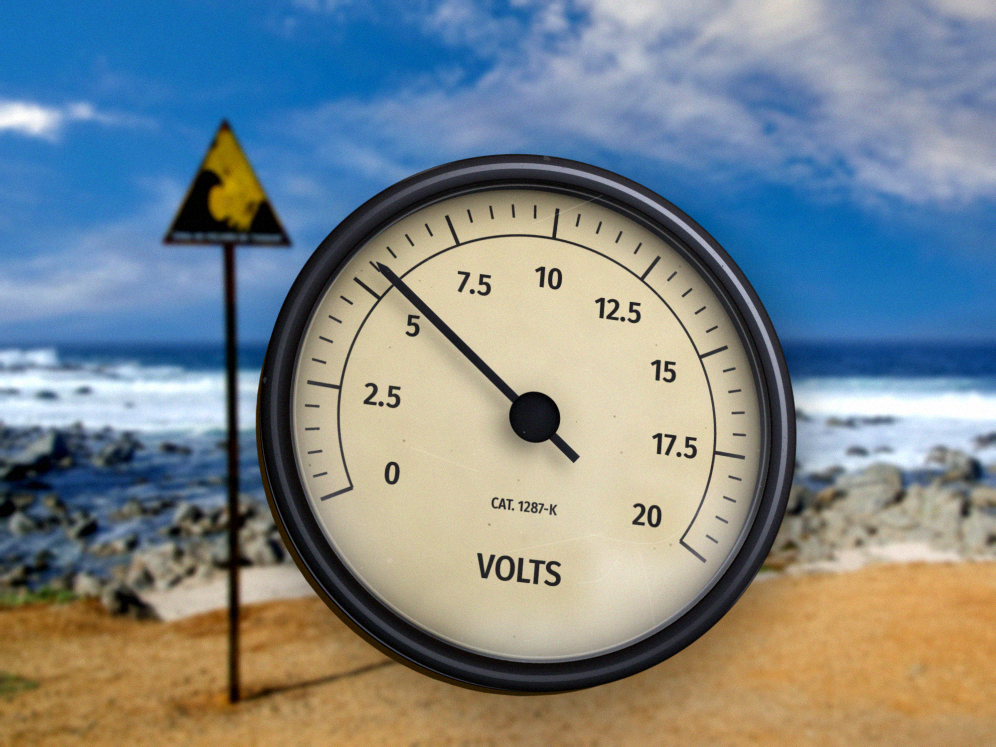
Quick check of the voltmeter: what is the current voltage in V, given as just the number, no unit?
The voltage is 5.5
